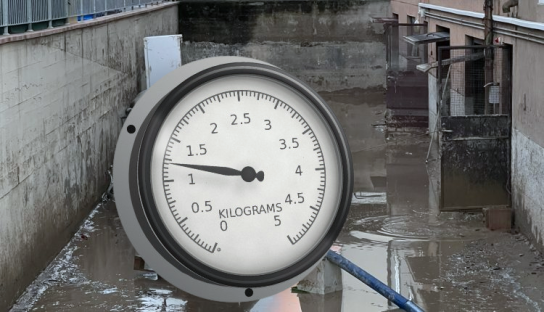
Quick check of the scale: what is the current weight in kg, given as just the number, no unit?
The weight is 1.2
